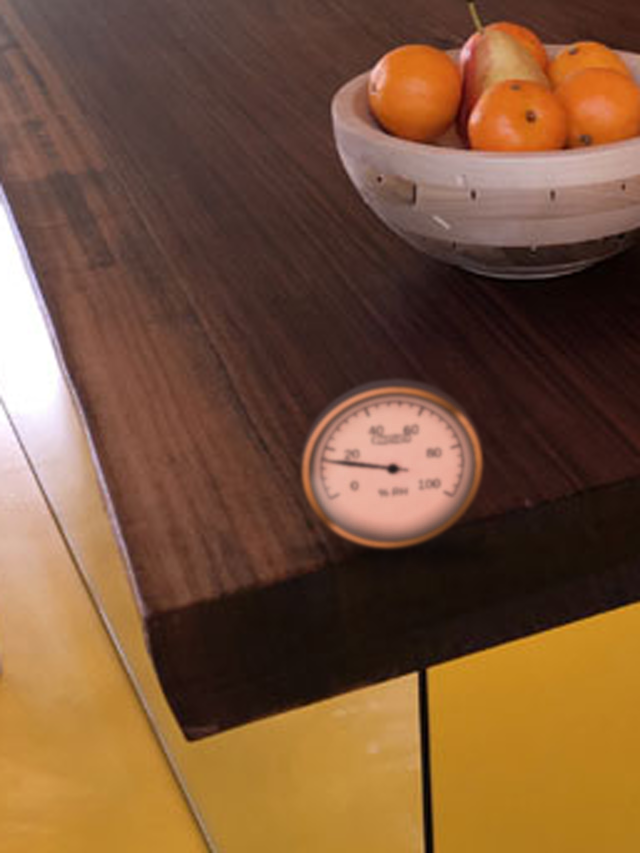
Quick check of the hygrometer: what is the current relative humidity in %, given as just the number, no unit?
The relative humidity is 16
